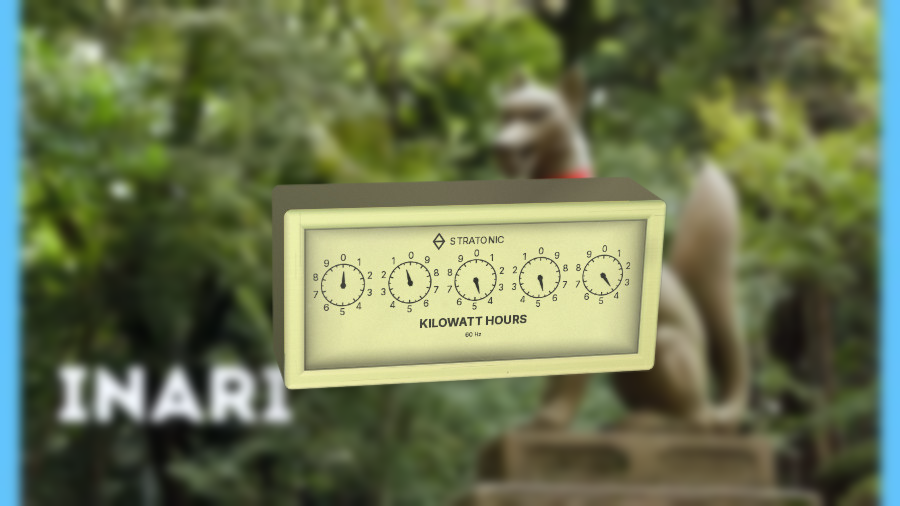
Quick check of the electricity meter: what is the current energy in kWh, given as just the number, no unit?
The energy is 454
